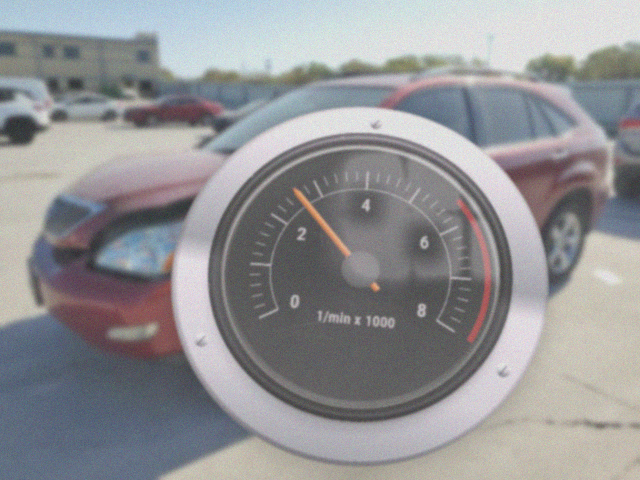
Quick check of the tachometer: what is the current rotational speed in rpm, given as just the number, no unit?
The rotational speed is 2600
